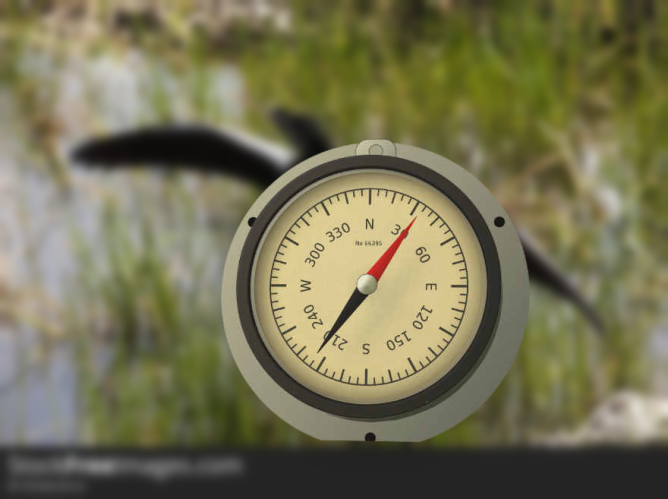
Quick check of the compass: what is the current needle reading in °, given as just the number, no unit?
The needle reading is 35
